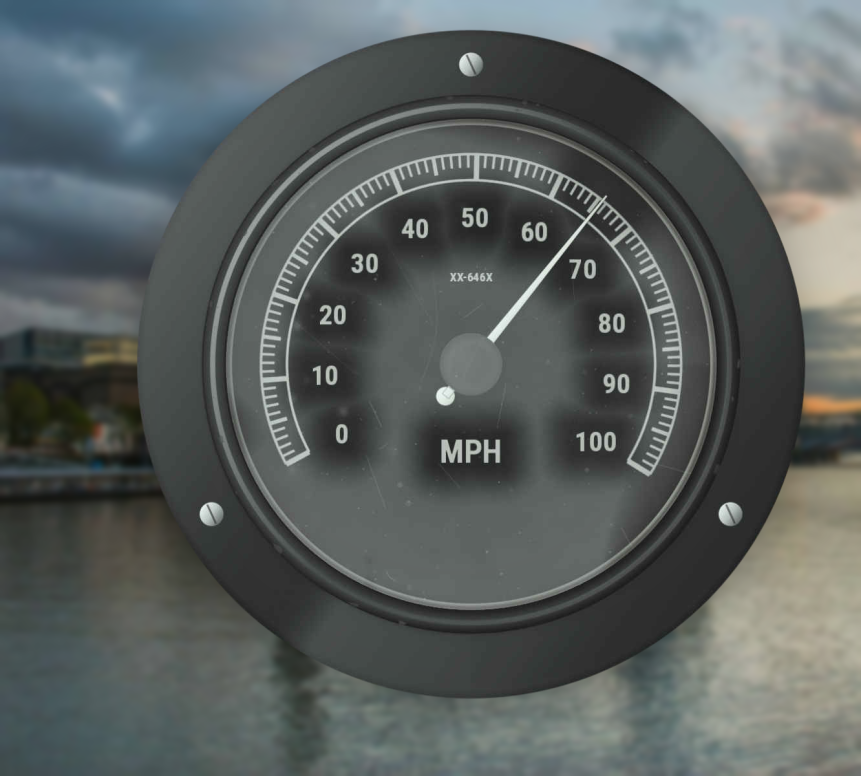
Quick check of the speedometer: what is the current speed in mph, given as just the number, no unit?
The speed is 65.5
